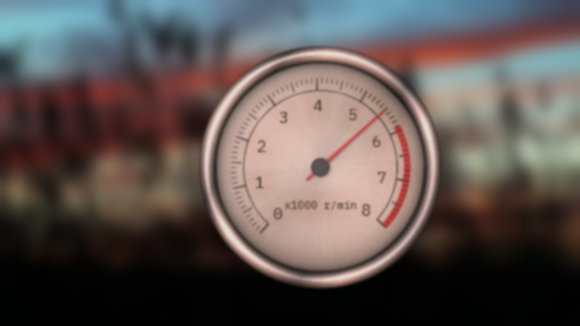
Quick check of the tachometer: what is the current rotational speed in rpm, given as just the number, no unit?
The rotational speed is 5500
